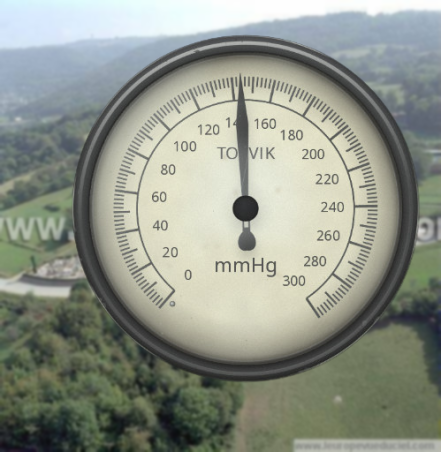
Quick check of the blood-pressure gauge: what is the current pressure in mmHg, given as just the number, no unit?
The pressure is 144
